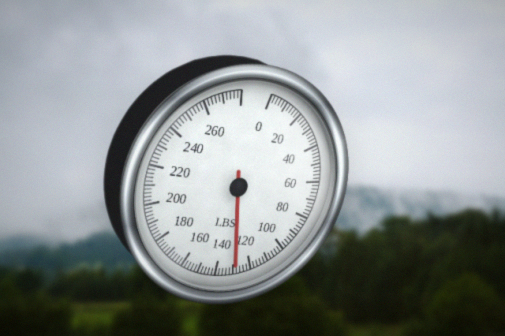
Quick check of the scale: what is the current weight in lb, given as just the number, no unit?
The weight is 130
